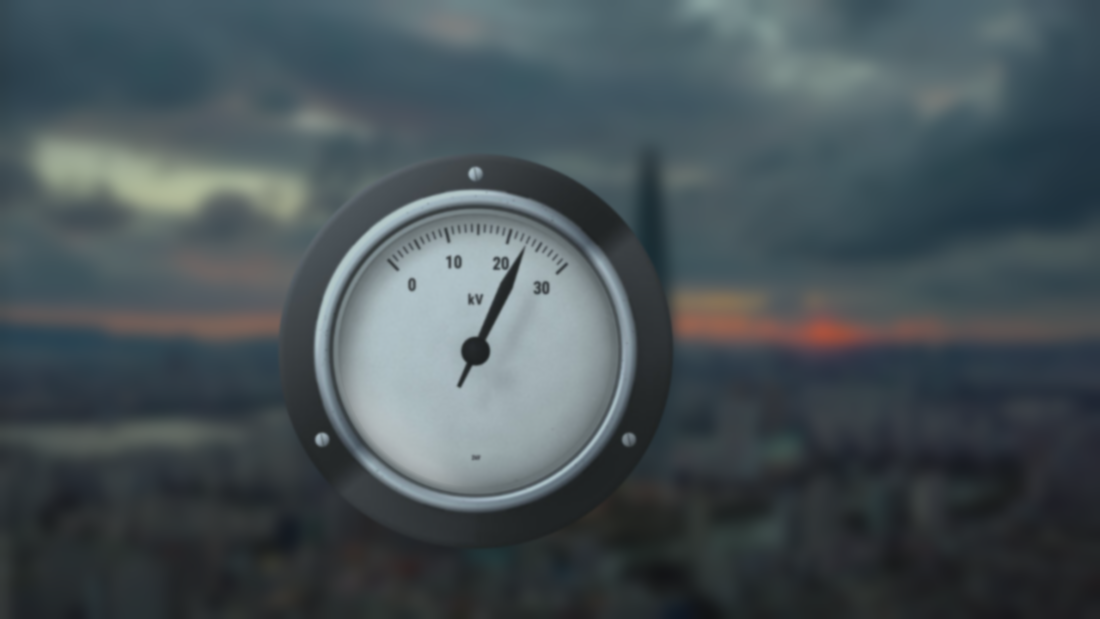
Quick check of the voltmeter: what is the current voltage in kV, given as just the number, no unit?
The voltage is 23
